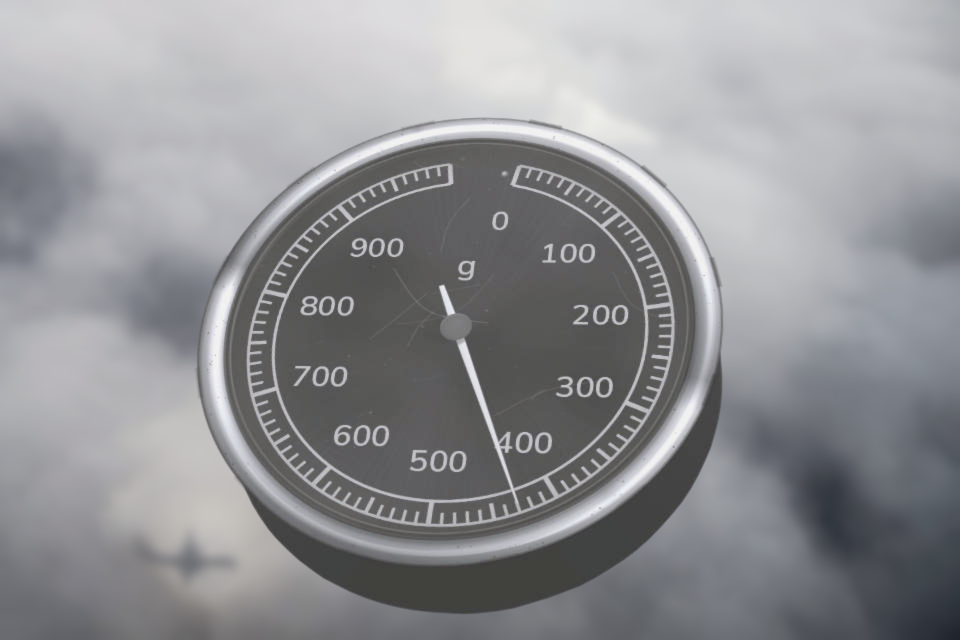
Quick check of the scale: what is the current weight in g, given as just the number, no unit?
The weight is 430
